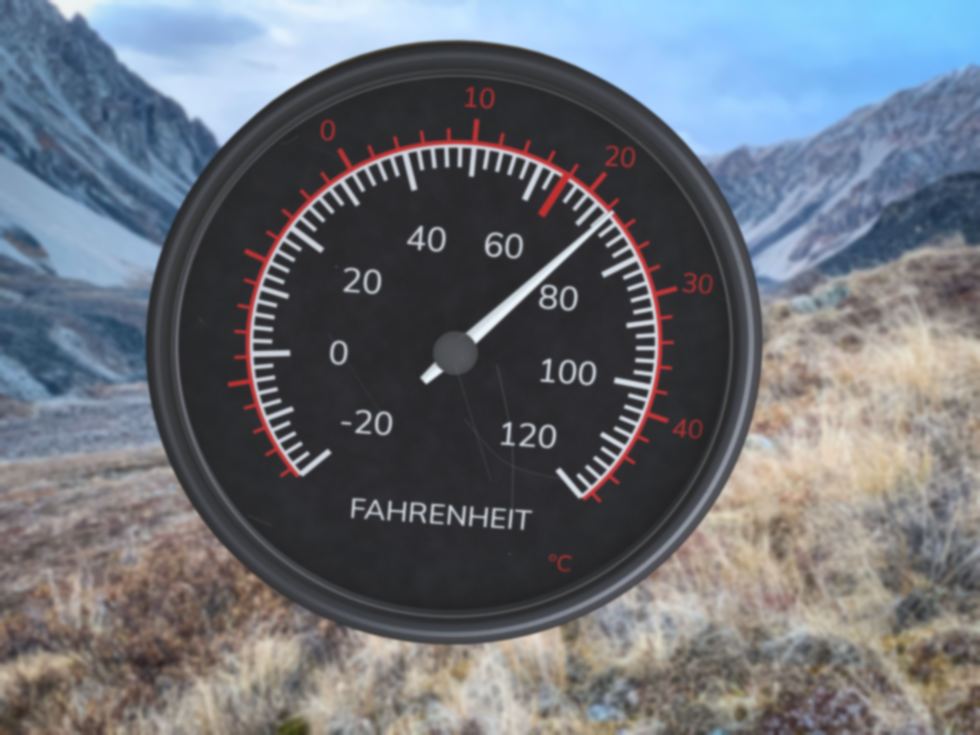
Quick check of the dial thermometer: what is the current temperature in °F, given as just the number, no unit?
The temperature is 72
